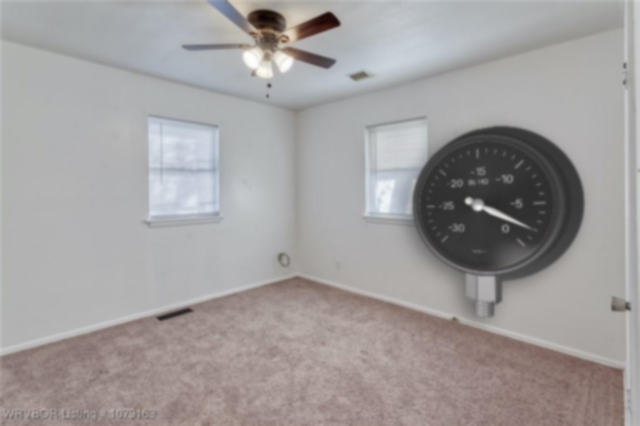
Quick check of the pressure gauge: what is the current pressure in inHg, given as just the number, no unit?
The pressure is -2
